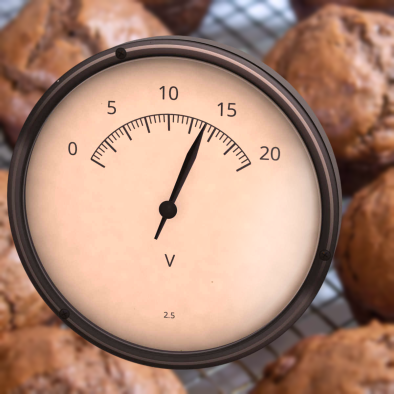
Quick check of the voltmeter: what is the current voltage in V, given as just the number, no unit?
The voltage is 14
